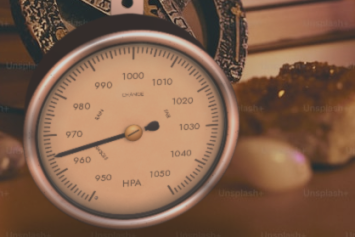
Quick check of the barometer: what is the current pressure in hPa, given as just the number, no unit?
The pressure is 965
